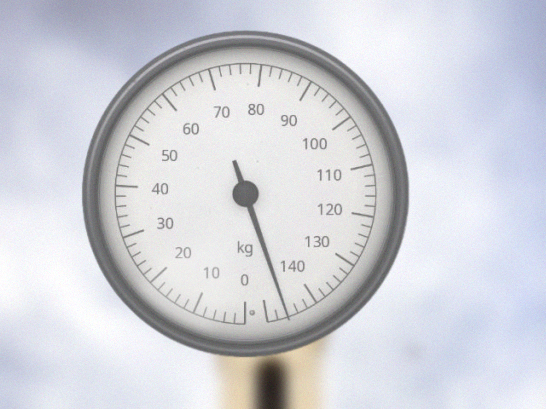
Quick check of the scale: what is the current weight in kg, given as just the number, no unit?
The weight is 146
